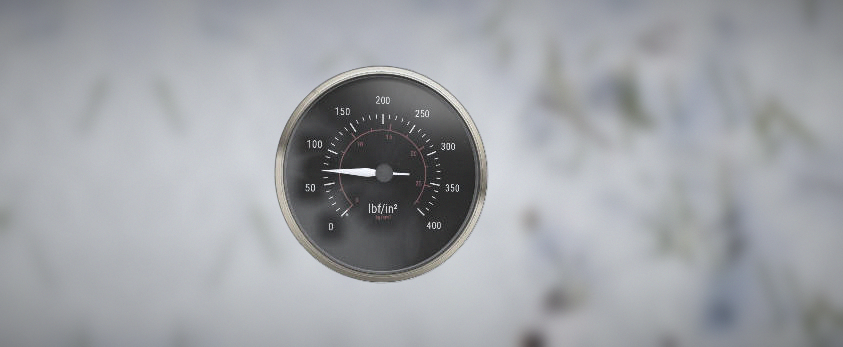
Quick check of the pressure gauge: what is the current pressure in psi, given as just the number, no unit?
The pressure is 70
